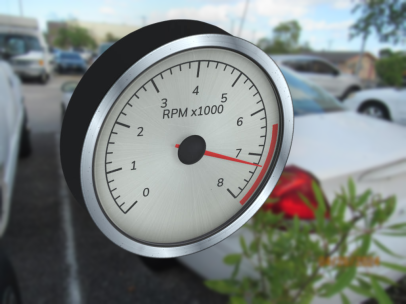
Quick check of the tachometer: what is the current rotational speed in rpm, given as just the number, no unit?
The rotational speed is 7200
